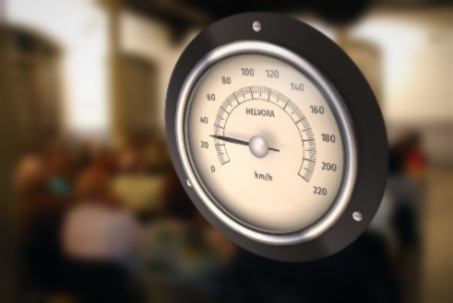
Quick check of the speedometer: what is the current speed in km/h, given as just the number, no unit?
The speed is 30
